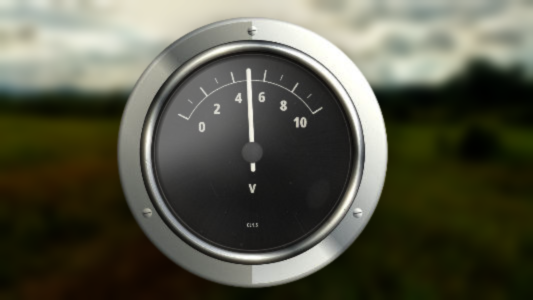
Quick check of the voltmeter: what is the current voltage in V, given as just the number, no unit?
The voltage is 5
